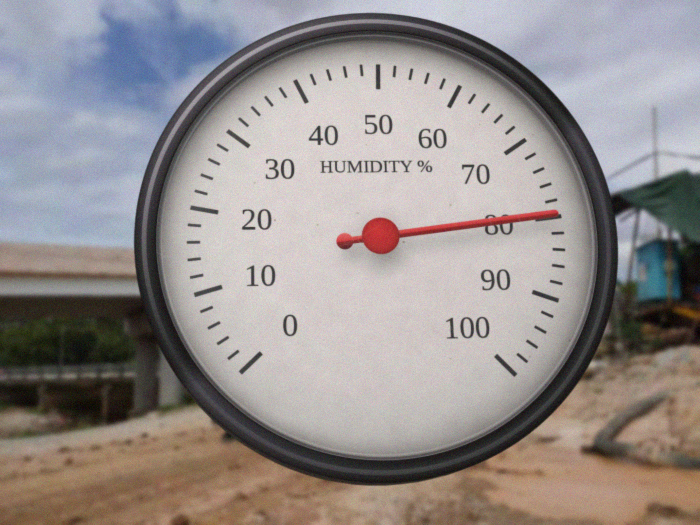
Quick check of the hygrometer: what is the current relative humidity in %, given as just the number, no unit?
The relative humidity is 80
